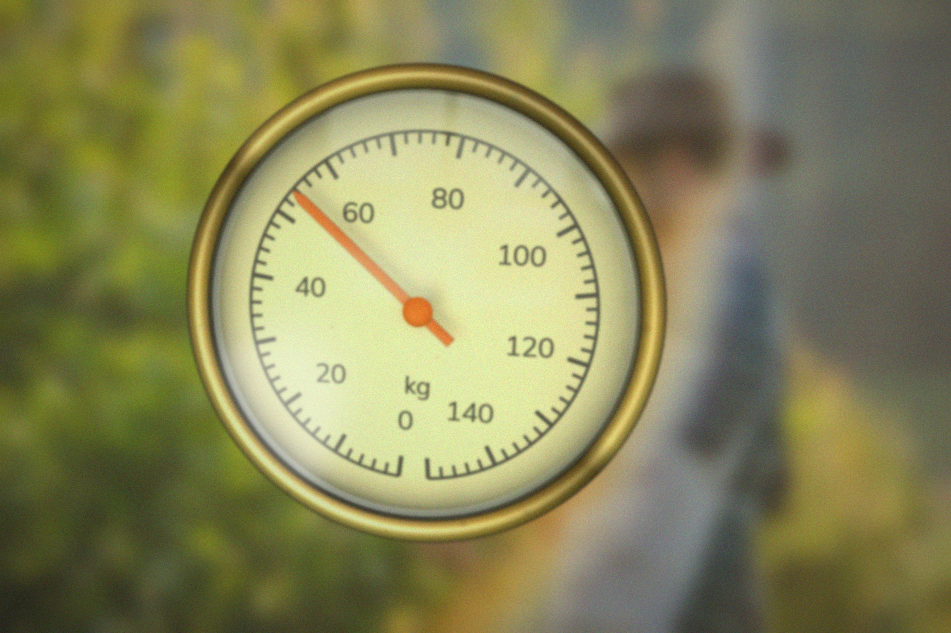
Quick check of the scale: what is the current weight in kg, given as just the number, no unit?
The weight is 54
